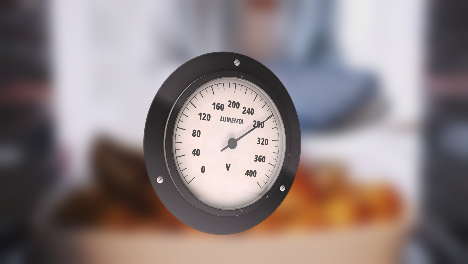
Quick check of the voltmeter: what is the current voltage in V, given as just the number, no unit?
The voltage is 280
